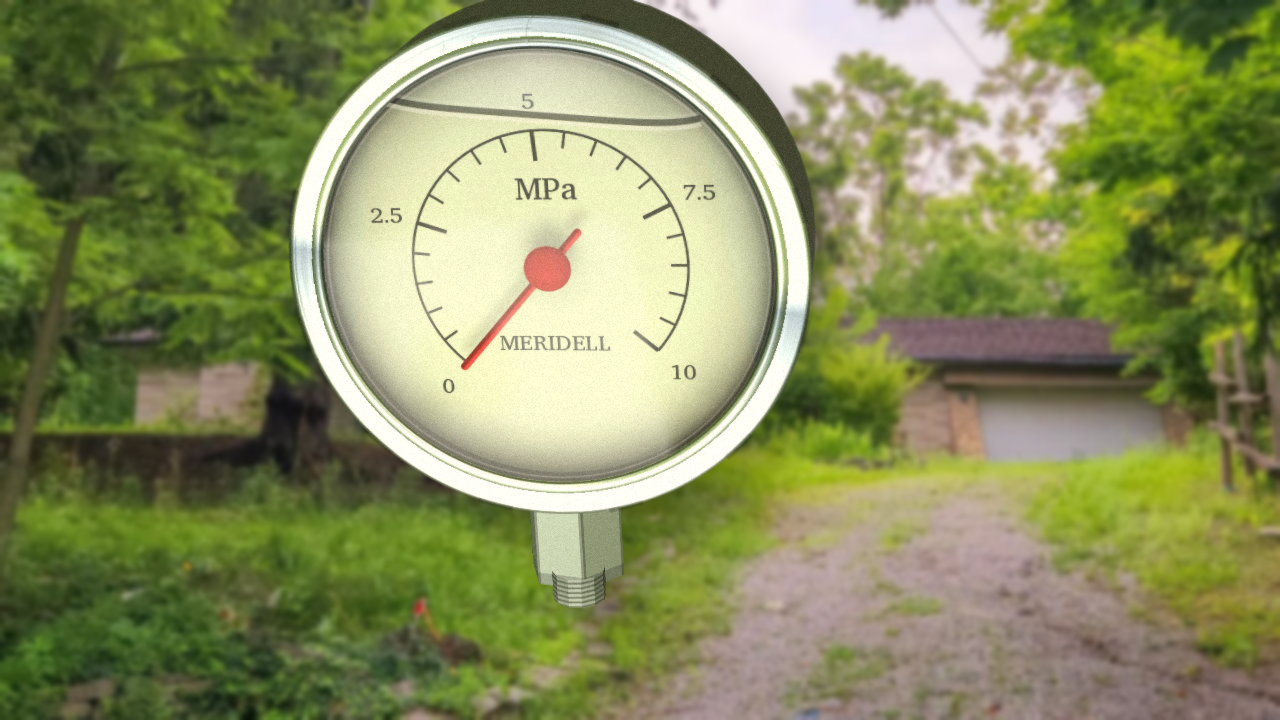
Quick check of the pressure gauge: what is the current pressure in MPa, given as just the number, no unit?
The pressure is 0
